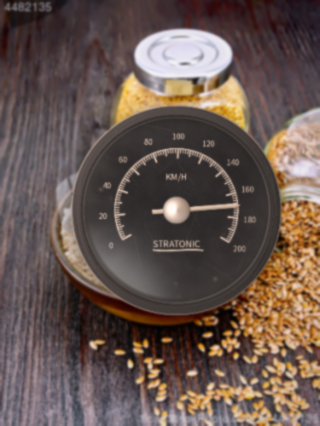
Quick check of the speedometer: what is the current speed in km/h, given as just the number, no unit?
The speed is 170
